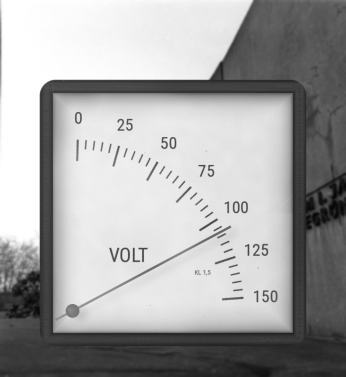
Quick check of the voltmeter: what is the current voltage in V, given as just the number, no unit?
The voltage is 107.5
